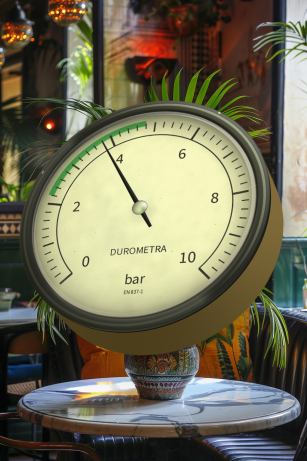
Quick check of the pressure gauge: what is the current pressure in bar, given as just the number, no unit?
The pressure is 3.8
